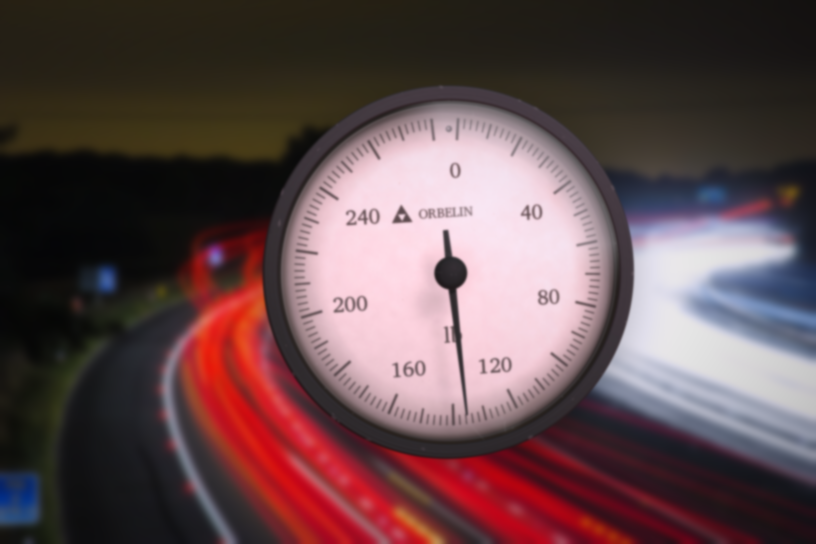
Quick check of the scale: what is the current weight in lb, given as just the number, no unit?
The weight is 136
